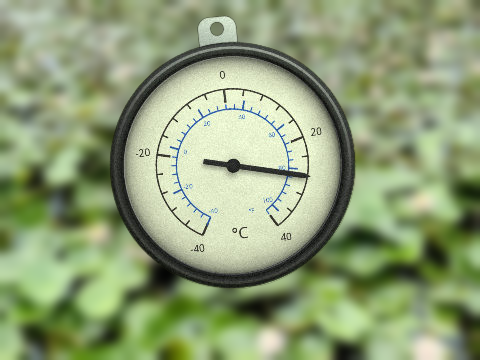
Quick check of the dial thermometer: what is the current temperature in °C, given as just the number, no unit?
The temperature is 28
